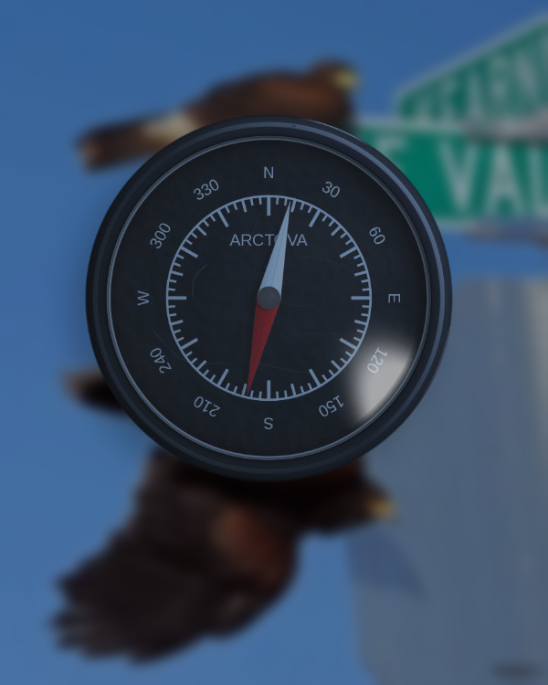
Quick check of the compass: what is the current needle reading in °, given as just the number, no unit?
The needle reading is 192.5
